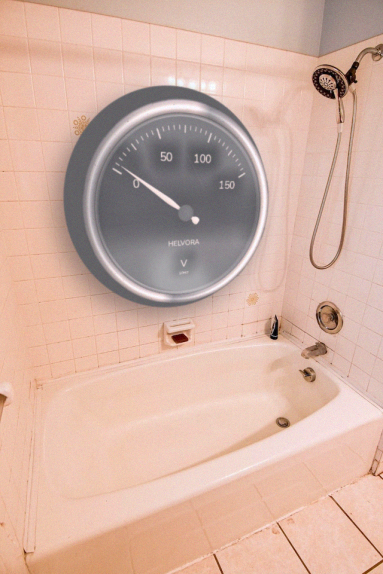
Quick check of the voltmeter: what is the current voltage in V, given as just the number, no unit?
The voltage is 5
